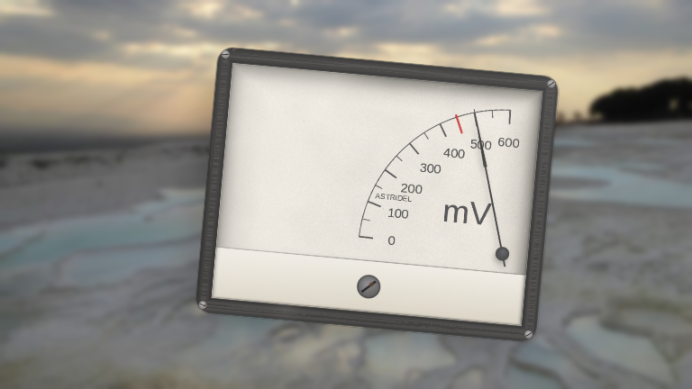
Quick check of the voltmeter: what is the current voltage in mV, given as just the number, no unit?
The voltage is 500
